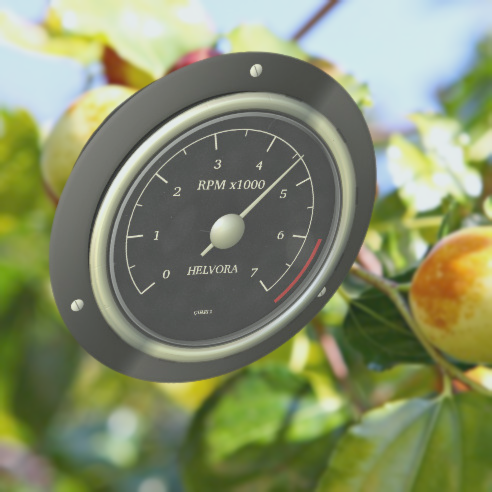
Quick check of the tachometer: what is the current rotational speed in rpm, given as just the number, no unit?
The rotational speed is 4500
